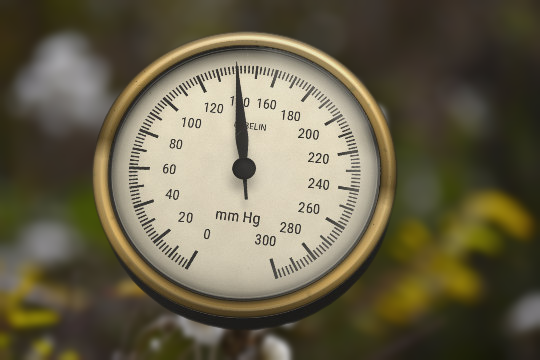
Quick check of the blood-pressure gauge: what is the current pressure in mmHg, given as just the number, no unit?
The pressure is 140
